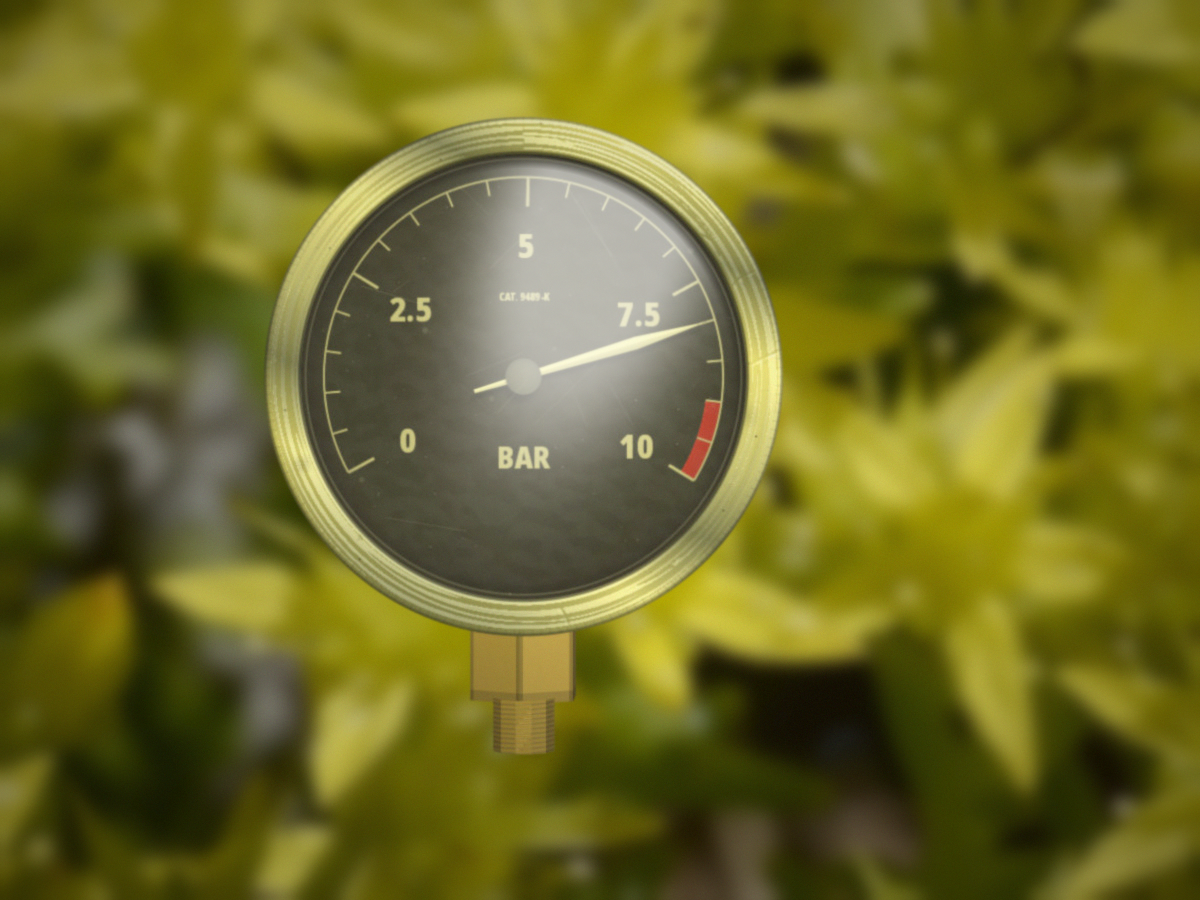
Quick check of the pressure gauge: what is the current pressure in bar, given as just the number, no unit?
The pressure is 8
